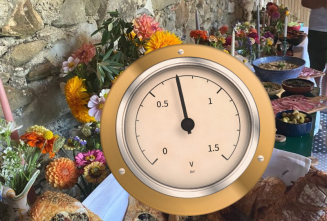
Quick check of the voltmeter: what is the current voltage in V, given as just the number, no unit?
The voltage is 0.7
